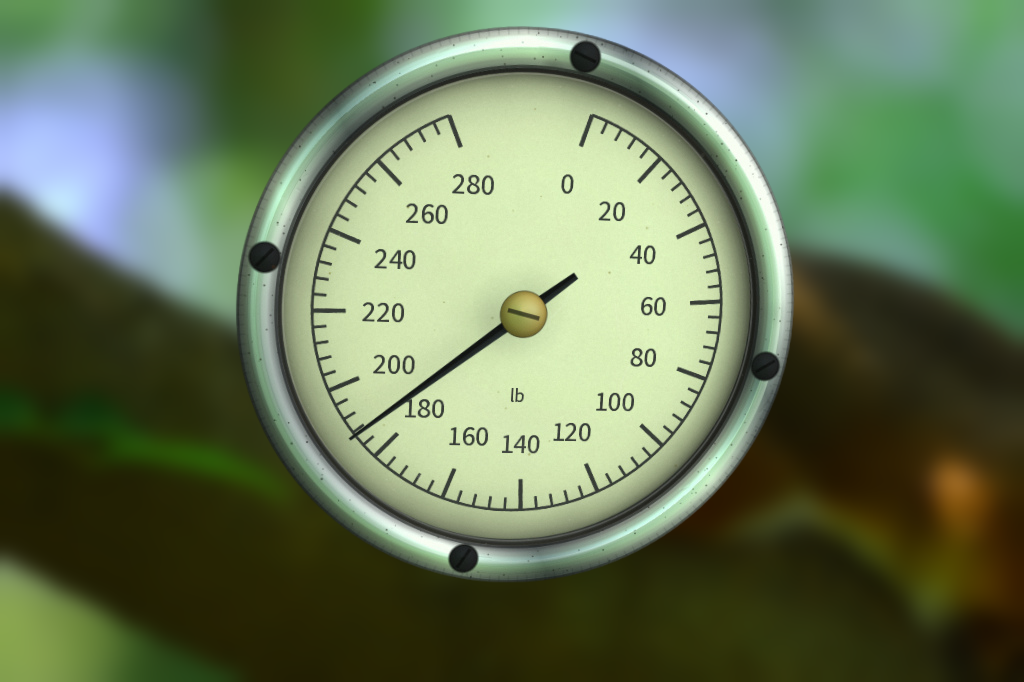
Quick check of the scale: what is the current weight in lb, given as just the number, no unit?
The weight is 188
